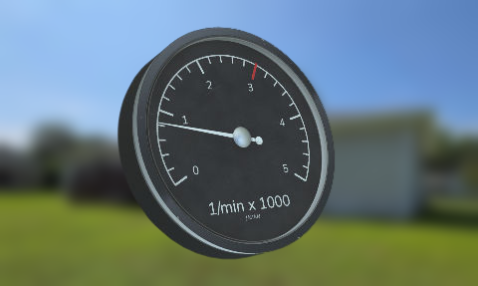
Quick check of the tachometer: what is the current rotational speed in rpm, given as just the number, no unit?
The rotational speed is 800
